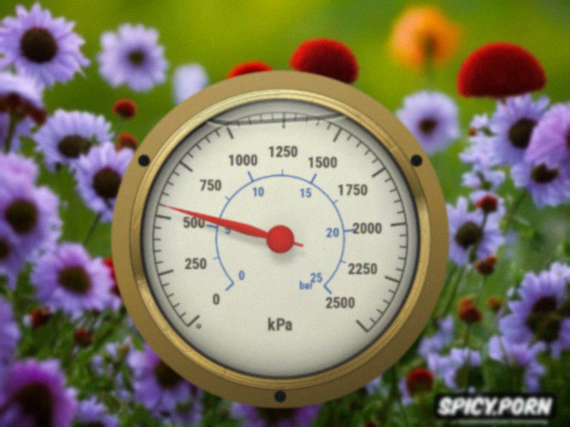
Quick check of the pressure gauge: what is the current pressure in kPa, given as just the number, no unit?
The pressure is 550
